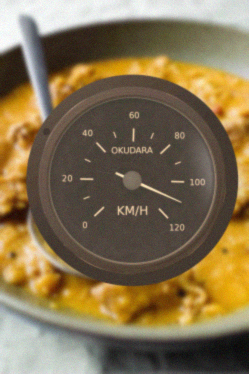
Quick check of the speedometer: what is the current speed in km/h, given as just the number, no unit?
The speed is 110
